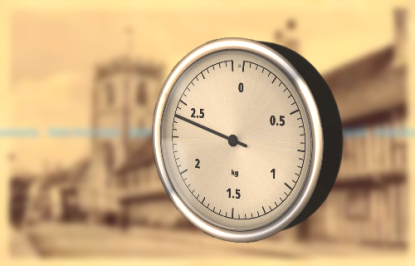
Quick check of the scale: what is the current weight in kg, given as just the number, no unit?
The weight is 2.4
